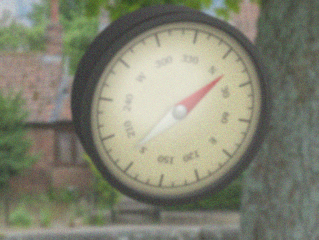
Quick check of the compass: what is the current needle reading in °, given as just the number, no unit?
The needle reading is 10
